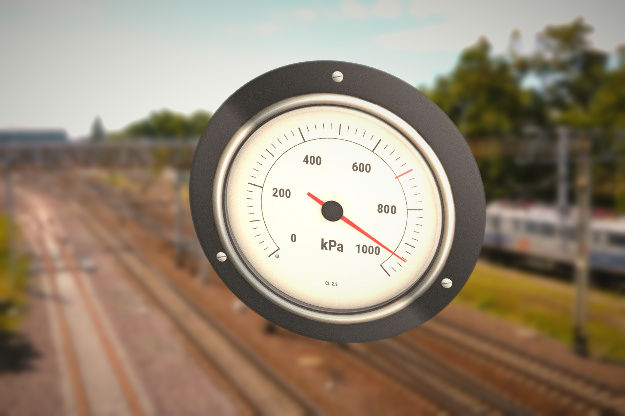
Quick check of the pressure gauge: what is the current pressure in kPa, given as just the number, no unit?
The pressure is 940
